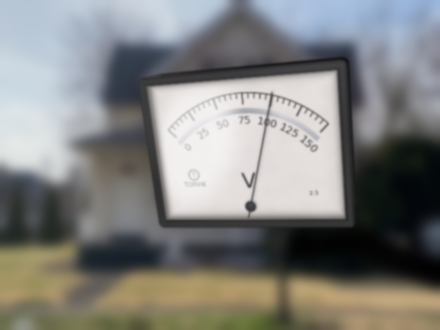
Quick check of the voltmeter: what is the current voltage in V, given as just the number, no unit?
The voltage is 100
